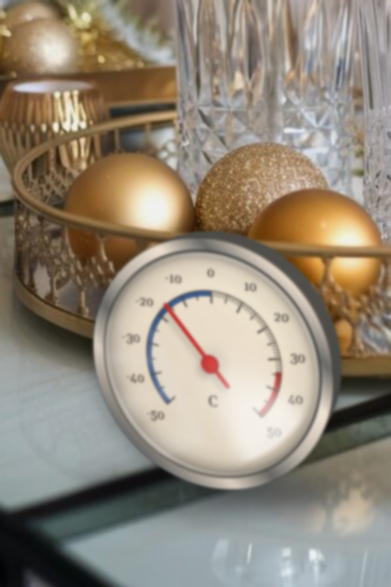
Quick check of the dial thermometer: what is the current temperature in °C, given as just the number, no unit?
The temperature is -15
